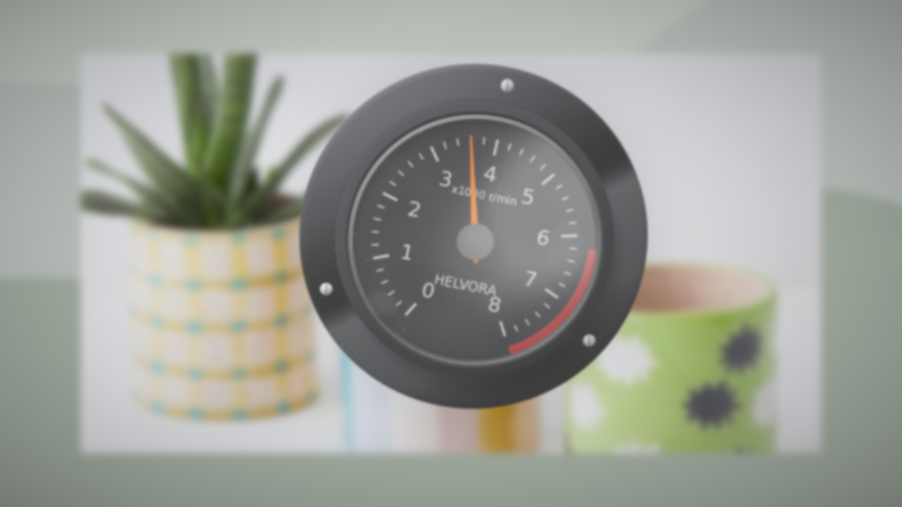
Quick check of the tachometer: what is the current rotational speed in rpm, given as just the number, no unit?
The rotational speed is 3600
